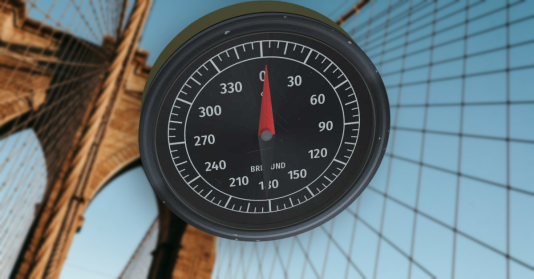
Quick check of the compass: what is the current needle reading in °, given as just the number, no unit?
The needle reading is 2.5
